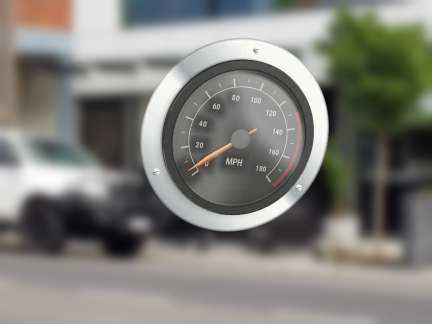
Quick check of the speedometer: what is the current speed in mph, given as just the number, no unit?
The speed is 5
